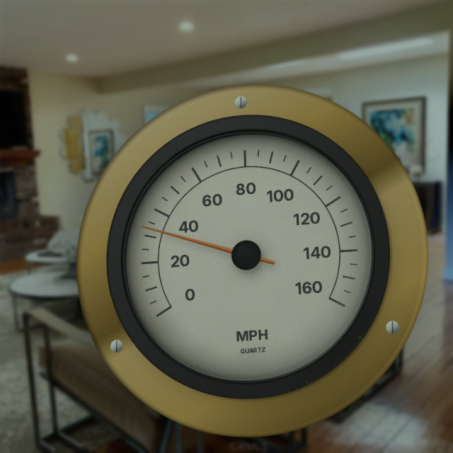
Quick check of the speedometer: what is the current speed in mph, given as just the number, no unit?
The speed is 32.5
